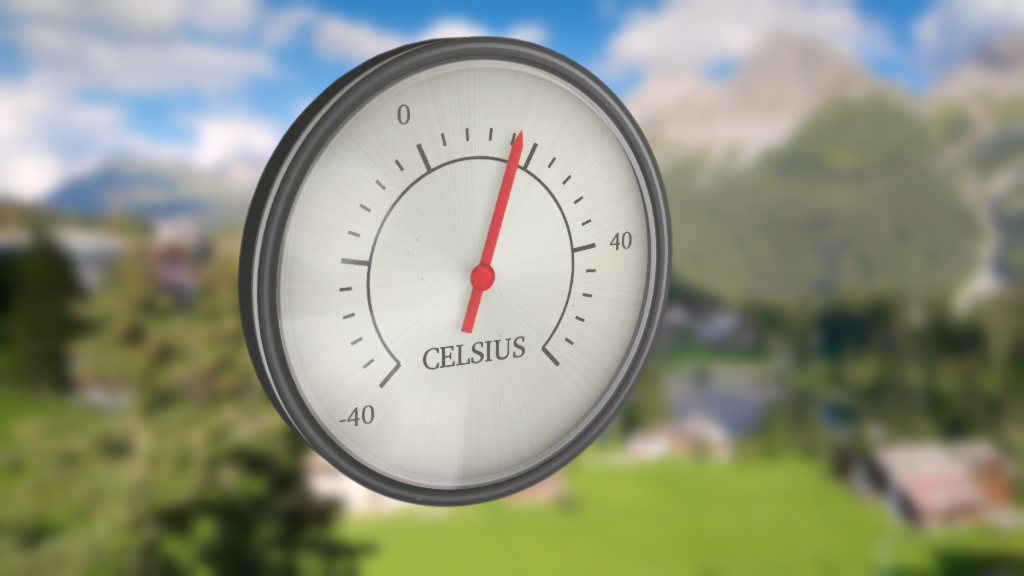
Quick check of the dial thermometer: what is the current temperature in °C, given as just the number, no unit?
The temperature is 16
